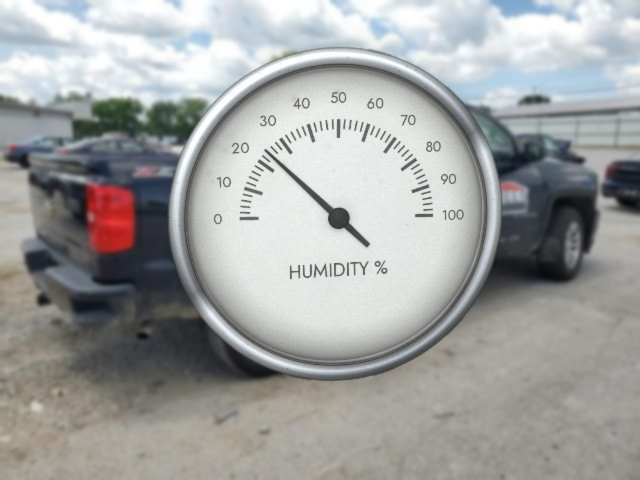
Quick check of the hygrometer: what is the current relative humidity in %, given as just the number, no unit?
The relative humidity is 24
